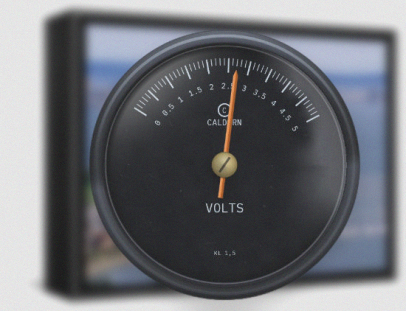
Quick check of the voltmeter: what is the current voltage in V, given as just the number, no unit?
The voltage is 2.7
